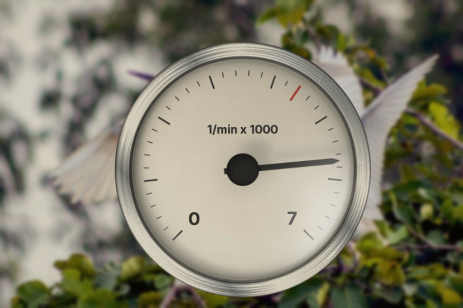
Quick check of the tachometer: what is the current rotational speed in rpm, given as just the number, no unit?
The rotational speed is 5700
